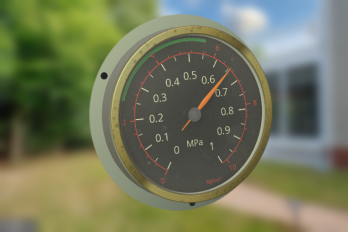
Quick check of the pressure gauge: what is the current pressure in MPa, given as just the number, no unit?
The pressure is 0.65
